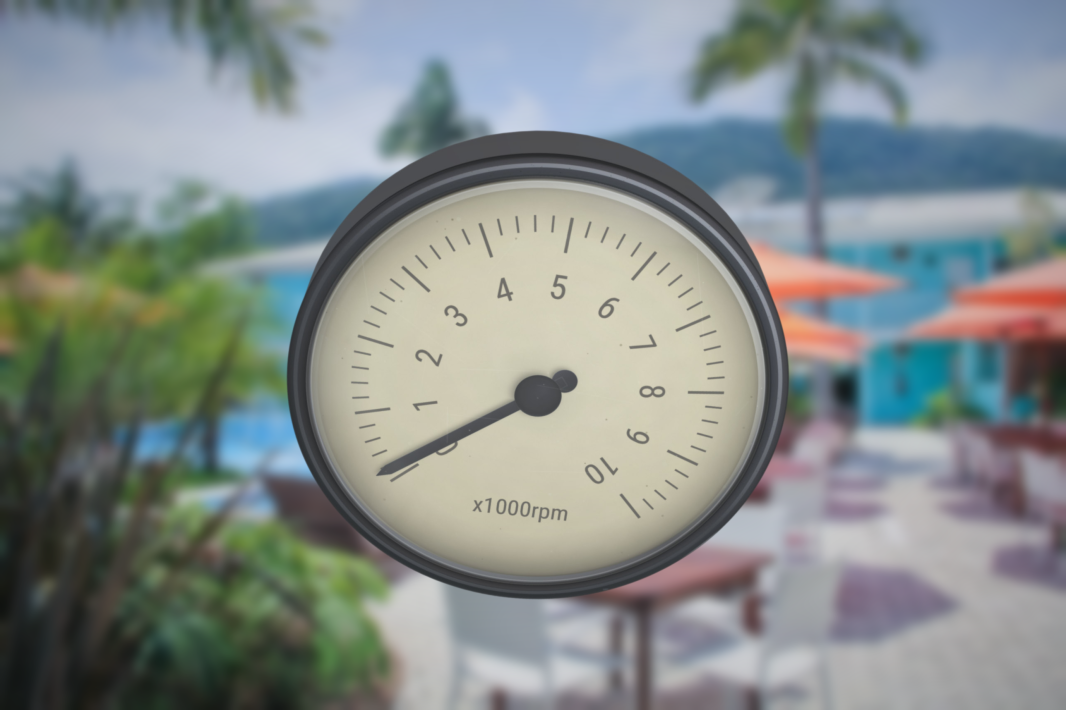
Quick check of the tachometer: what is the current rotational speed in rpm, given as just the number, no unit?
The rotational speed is 200
